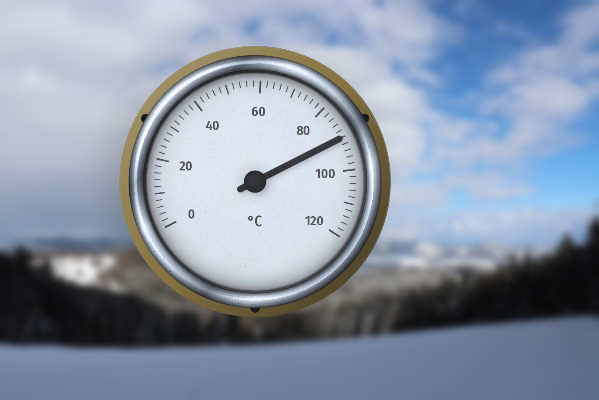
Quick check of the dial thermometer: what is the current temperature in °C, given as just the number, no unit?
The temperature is 90
